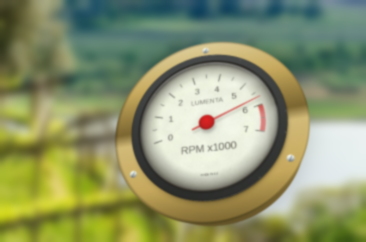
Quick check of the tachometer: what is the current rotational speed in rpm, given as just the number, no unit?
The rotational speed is 5750
